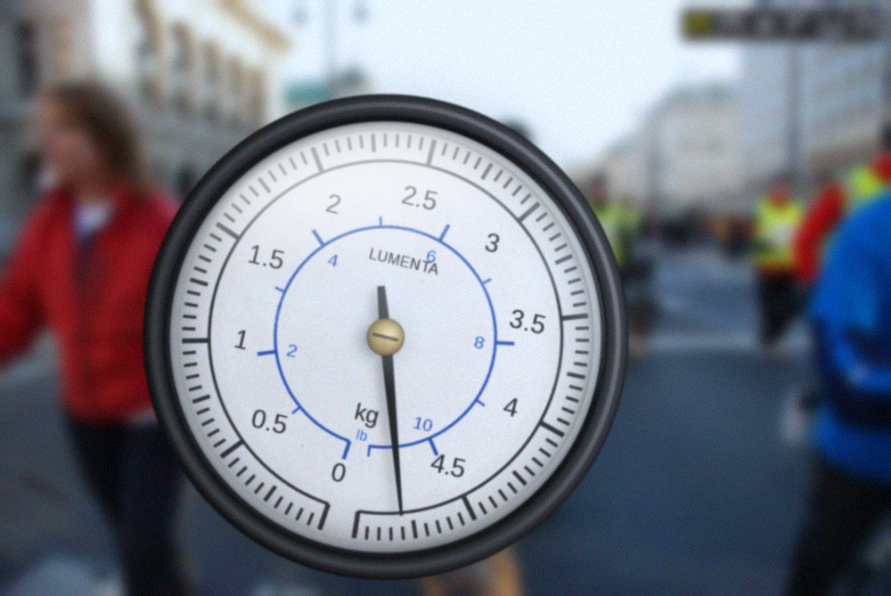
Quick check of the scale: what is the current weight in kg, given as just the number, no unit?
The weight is 4.8
